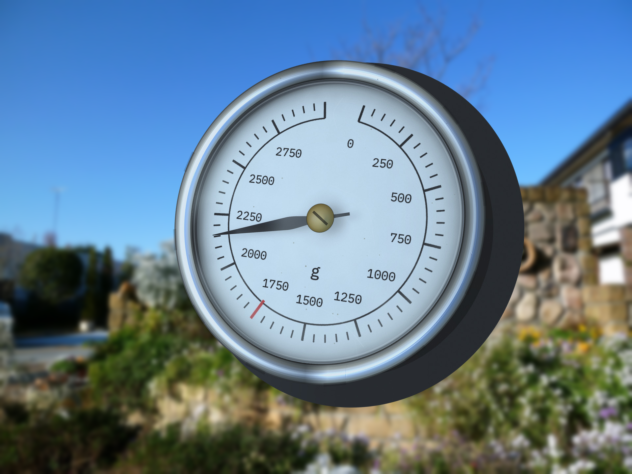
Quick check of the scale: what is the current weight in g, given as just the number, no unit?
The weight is 2150
